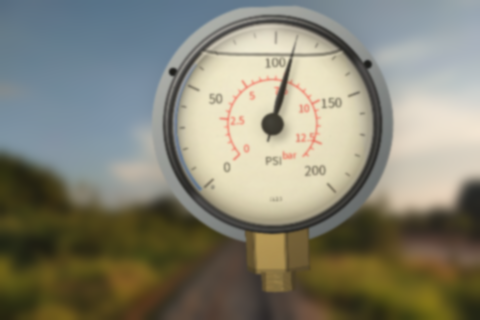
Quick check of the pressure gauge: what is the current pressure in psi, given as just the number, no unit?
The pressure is 110
